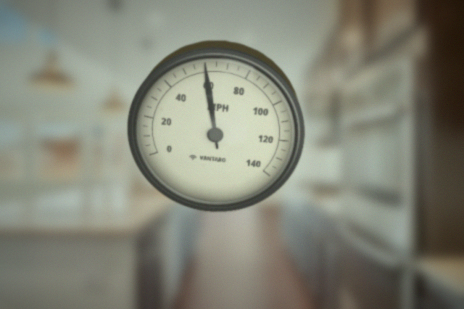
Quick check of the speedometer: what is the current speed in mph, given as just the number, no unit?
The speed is 60
